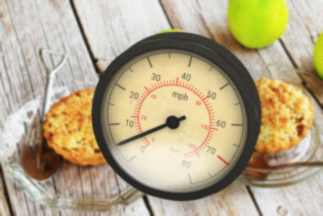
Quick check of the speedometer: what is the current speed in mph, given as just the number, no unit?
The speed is 5
